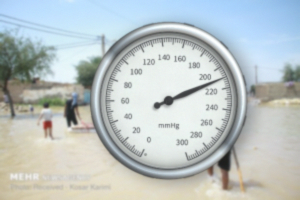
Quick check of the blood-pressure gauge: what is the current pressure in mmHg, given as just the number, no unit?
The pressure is 210
